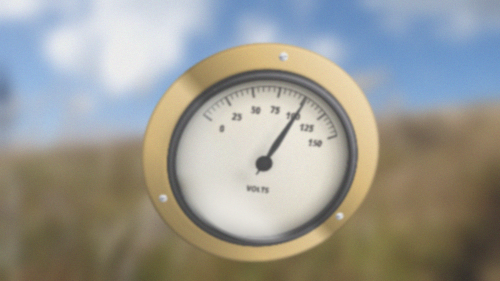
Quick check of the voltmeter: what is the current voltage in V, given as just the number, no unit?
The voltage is 100
